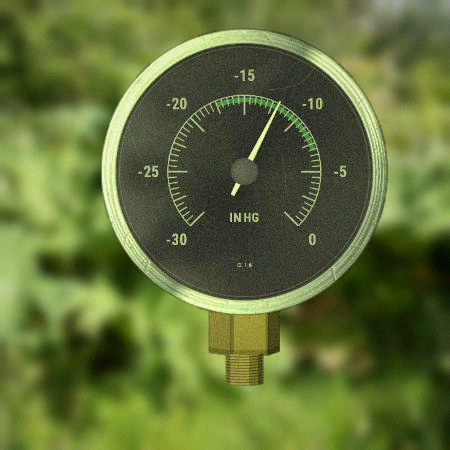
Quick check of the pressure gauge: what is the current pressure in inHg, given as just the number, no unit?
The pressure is -12
